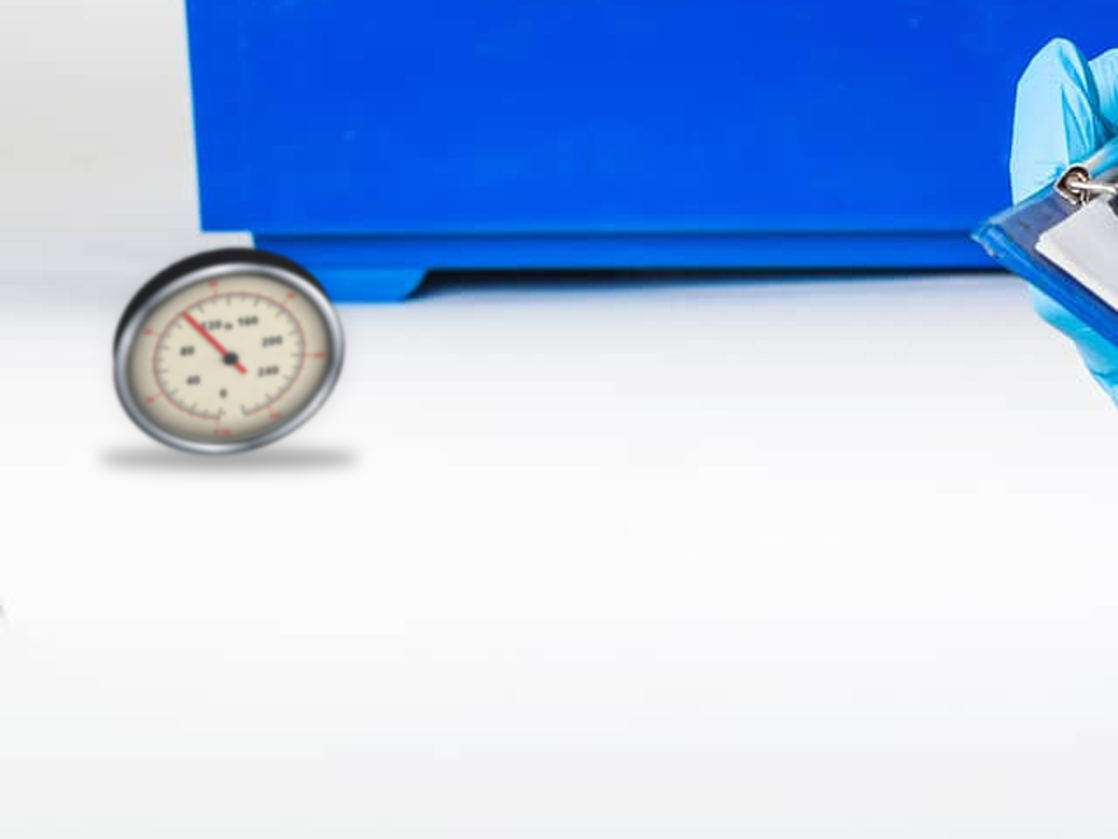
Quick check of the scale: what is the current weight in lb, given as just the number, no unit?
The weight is 110
